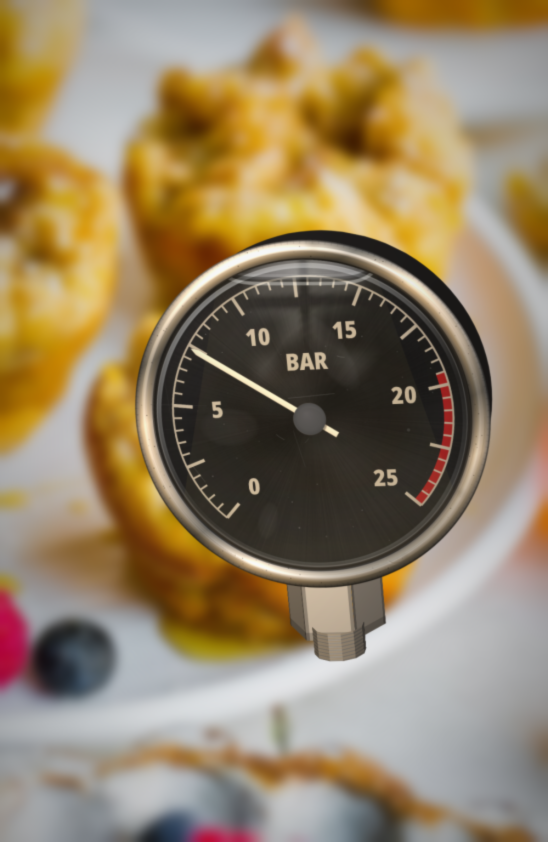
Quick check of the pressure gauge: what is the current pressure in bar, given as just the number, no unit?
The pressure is 7.5
